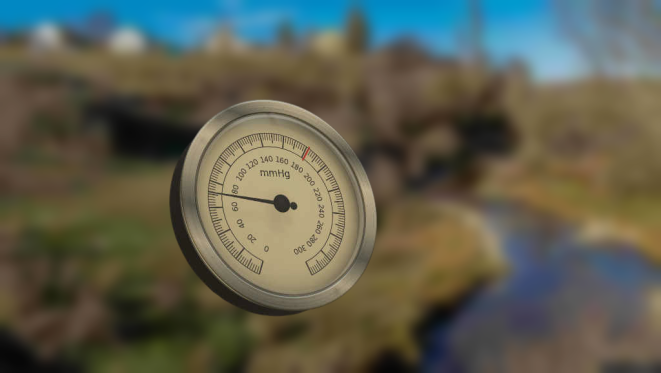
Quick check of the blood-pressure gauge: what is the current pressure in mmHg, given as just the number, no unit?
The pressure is 70
